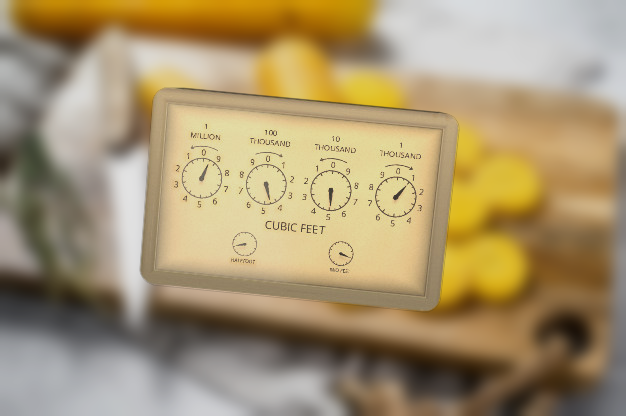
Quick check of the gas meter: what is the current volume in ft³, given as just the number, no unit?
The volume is 945100
